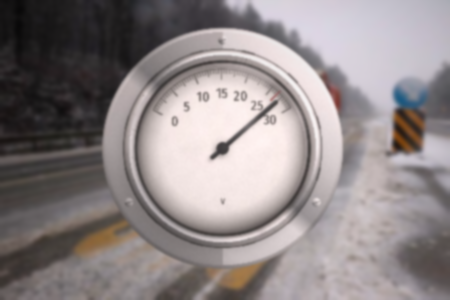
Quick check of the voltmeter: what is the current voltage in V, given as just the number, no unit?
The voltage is 27.5
